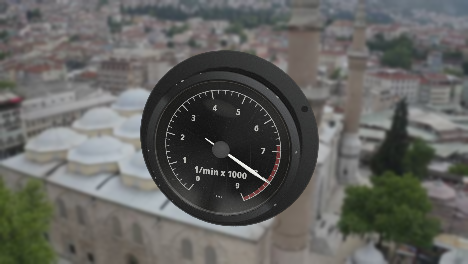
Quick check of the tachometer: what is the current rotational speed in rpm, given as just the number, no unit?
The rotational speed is 8000
